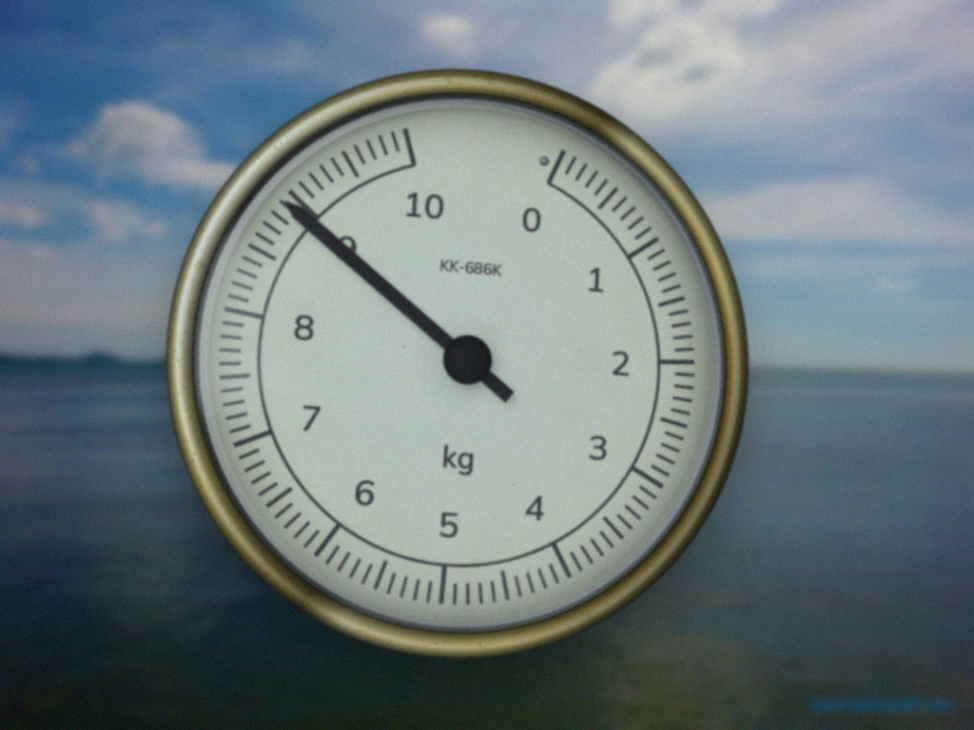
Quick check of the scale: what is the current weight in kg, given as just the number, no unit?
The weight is 8.9
